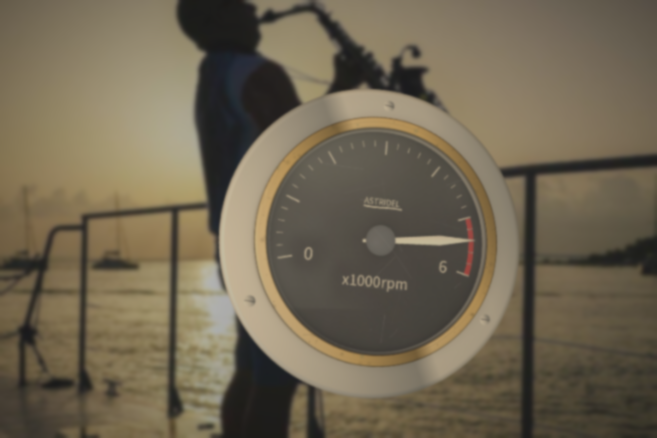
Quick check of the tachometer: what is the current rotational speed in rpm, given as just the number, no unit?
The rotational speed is 5400
